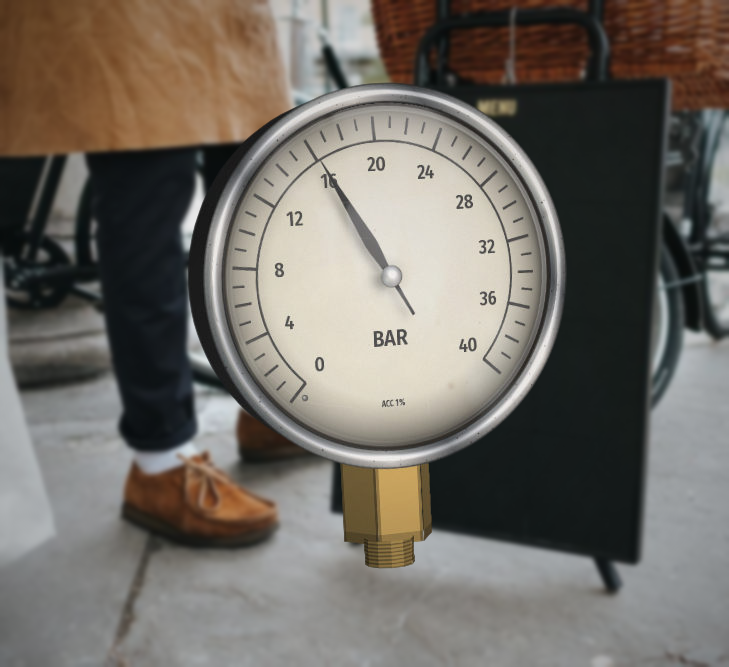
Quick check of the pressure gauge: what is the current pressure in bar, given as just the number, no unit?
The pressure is 16
